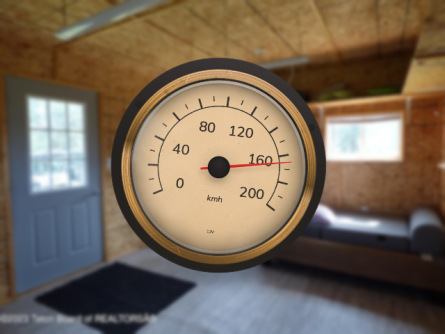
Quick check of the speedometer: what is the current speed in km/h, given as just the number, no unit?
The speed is 165
